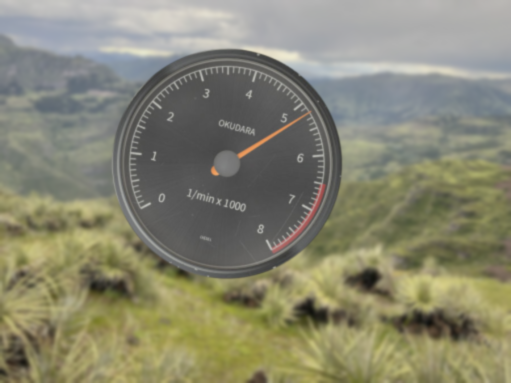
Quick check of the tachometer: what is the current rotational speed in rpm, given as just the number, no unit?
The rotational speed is 5200
